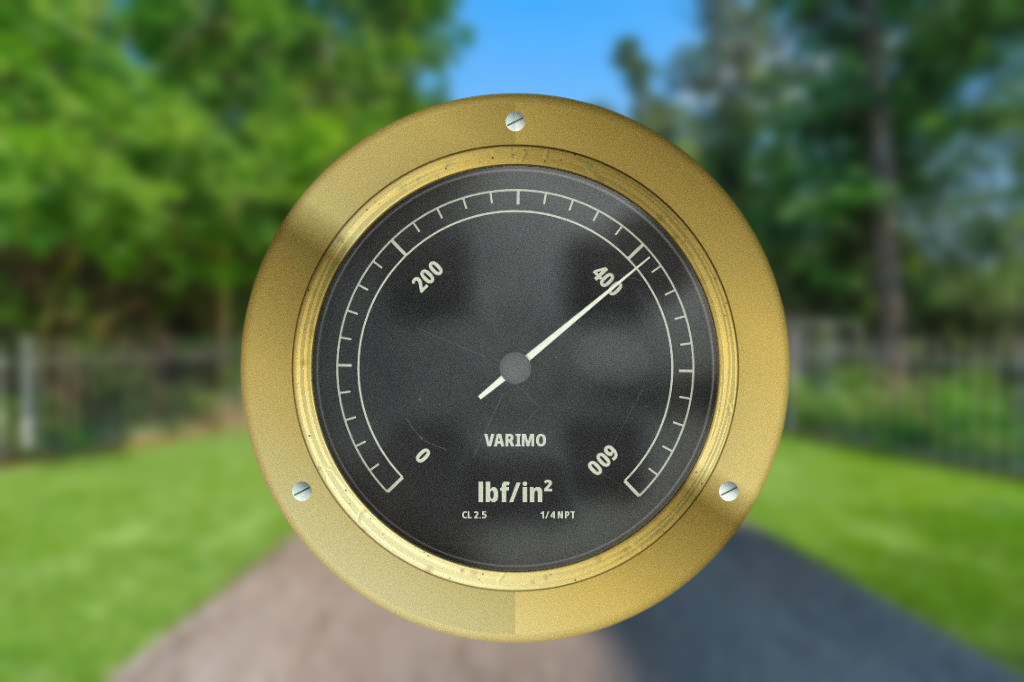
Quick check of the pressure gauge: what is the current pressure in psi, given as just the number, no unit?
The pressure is 410
